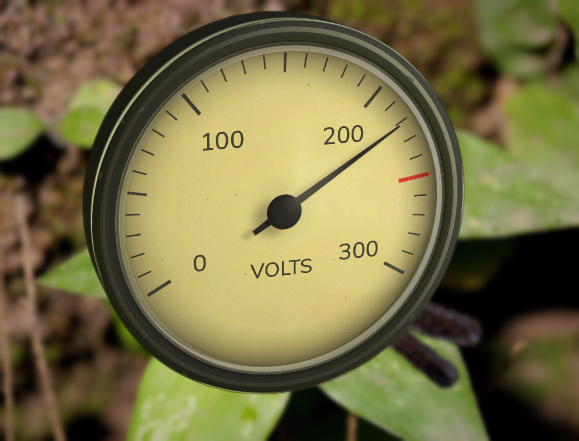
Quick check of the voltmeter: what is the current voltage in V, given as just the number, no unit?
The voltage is 220
